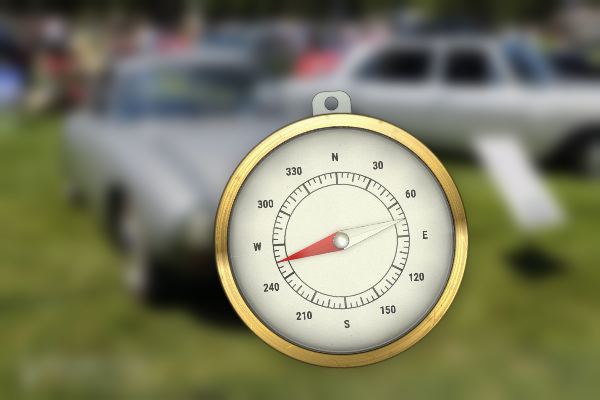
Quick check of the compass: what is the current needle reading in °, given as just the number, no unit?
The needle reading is 255
